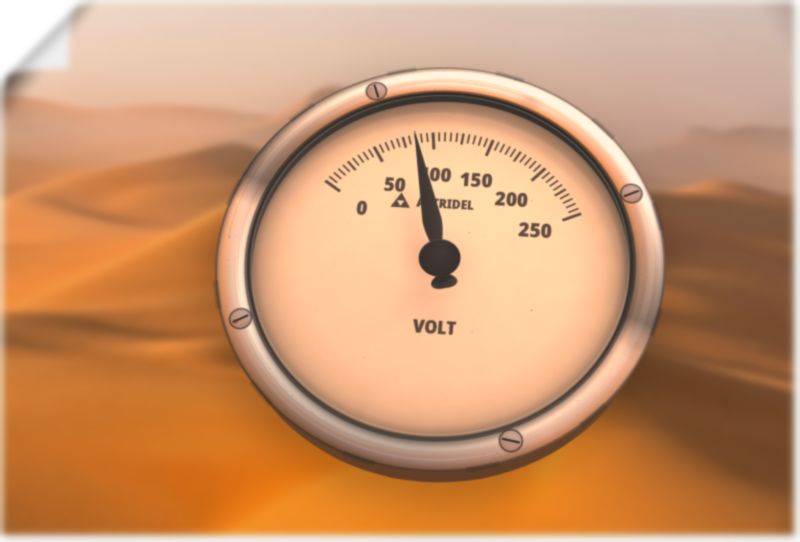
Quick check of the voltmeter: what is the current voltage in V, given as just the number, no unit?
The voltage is 85
